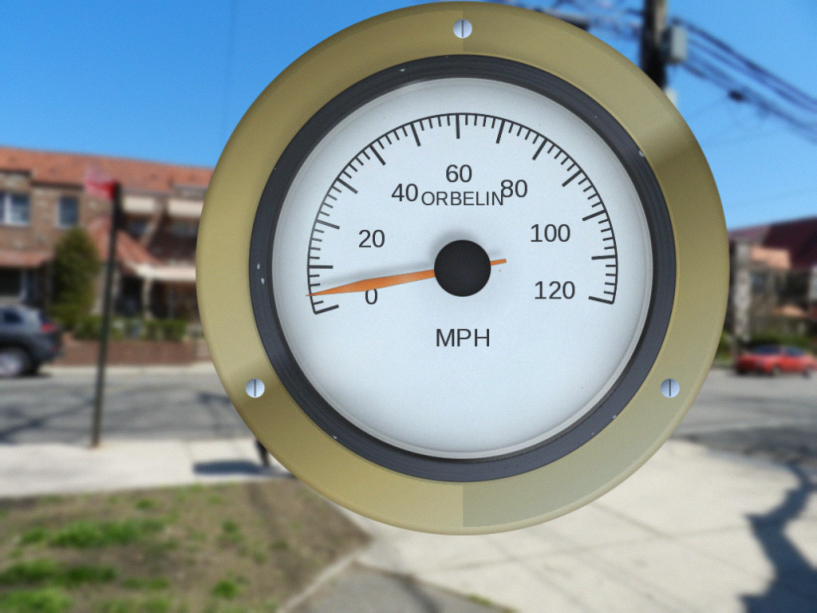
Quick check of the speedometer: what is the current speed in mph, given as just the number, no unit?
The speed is 4
